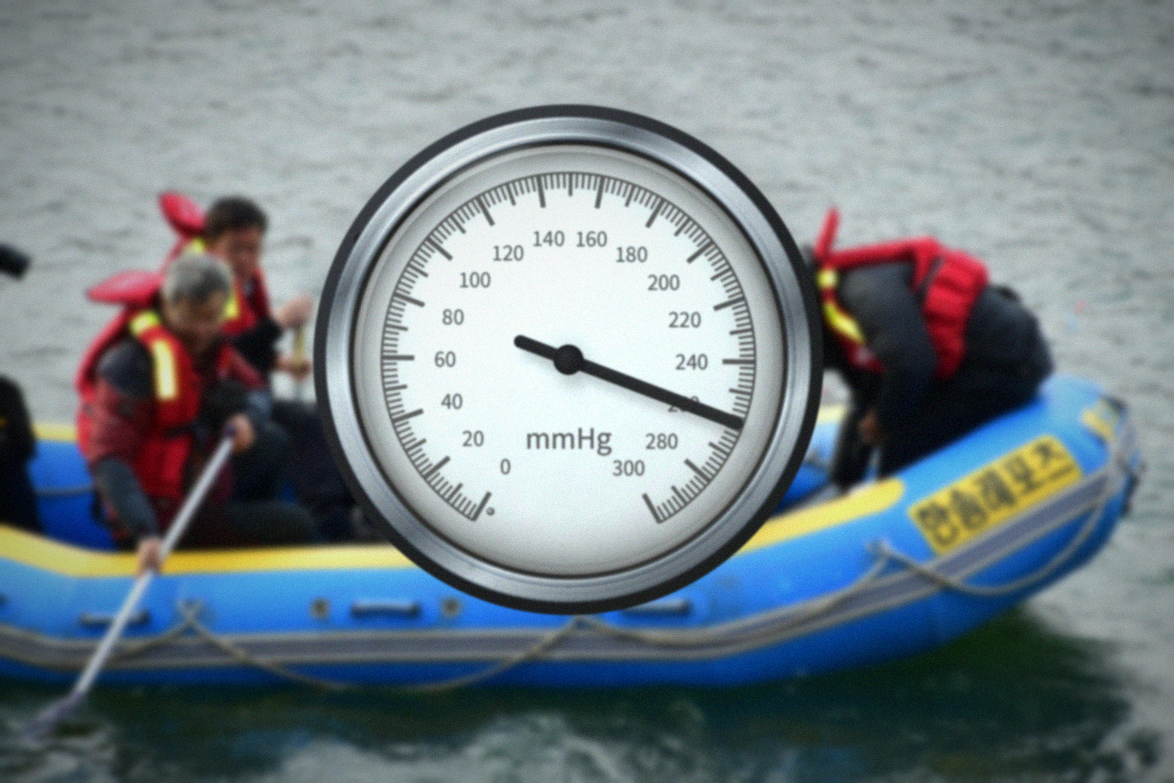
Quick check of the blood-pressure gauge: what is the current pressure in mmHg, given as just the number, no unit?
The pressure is 260
